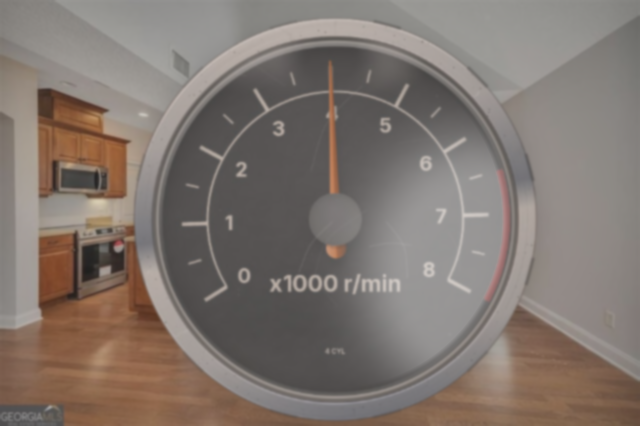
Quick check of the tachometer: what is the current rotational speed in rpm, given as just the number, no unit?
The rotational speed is 4000
